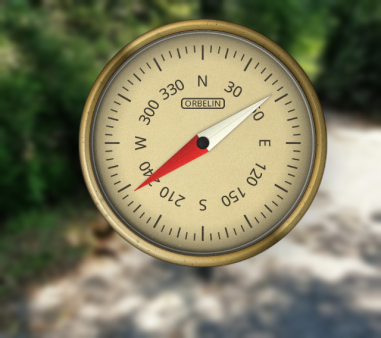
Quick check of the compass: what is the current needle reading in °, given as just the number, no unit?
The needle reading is 235
